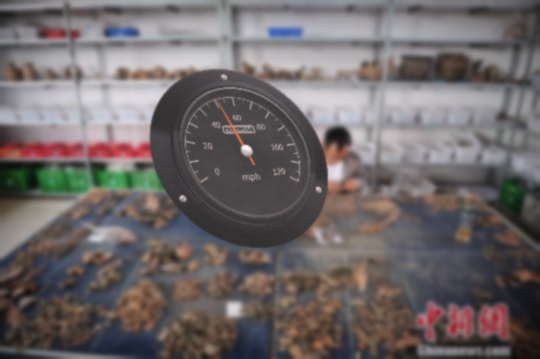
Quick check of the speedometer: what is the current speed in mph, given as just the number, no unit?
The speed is 50
